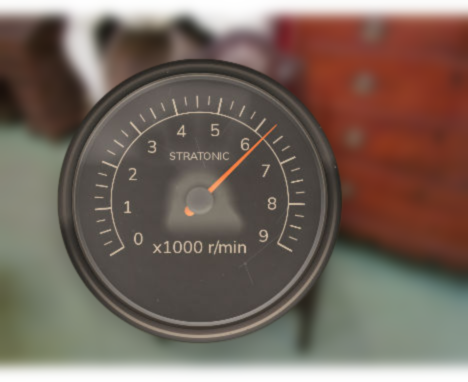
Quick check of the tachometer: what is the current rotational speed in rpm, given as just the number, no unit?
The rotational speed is 6250
